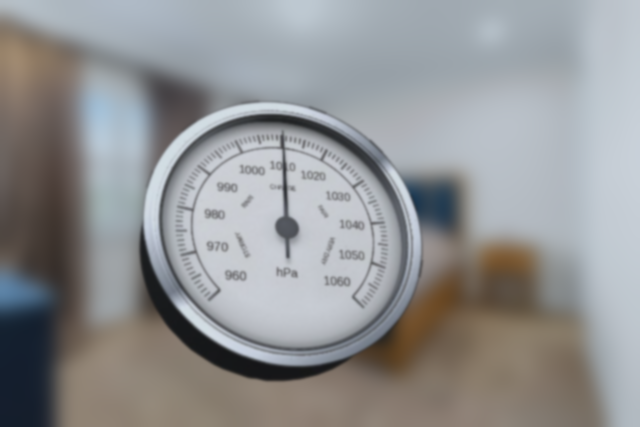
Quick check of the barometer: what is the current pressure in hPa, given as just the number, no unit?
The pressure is 1010
